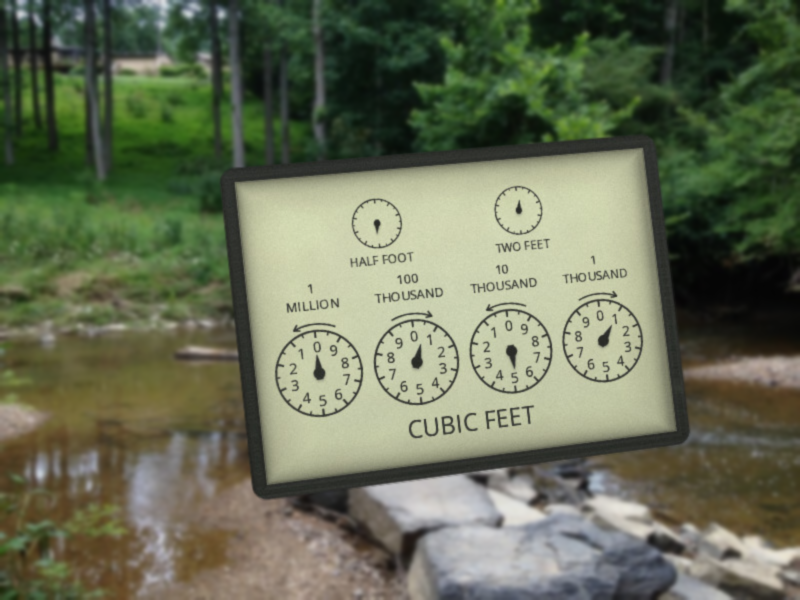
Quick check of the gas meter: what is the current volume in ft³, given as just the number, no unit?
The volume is 5100
